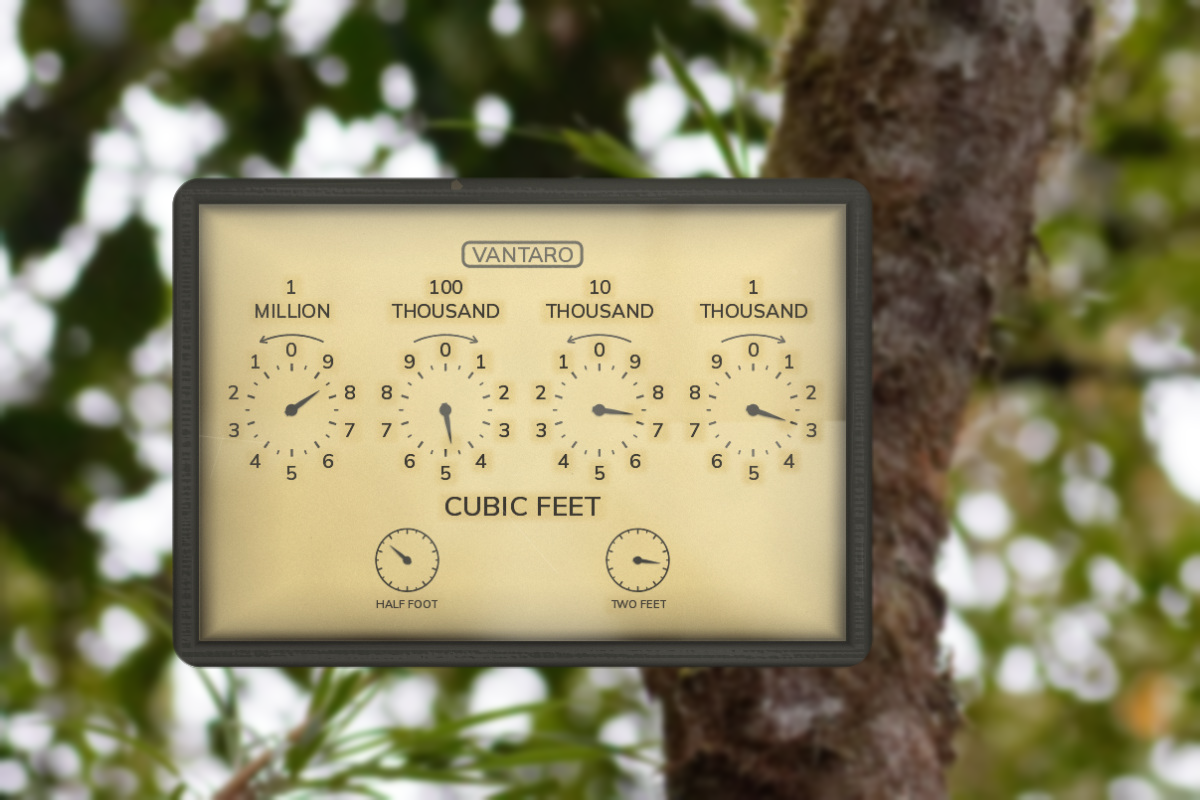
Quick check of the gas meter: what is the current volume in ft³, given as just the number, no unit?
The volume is 847300
